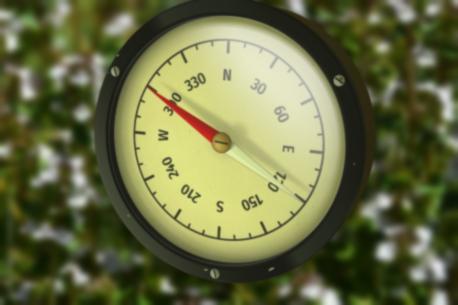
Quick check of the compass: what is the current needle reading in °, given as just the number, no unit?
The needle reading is 300
